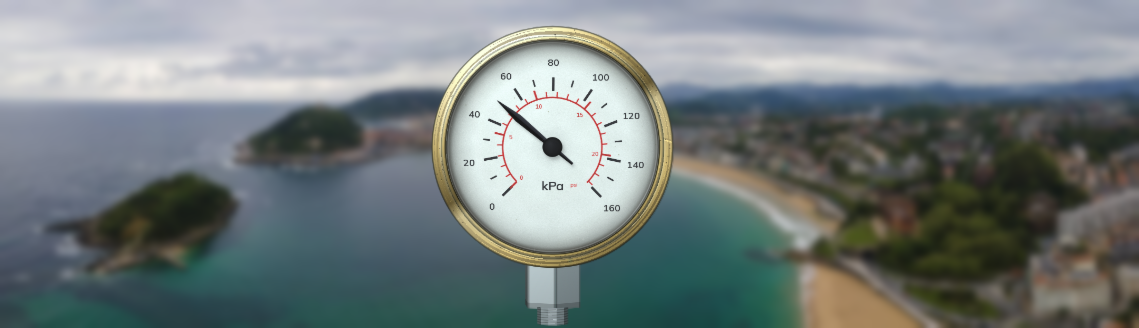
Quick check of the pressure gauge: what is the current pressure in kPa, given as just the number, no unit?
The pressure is 50
